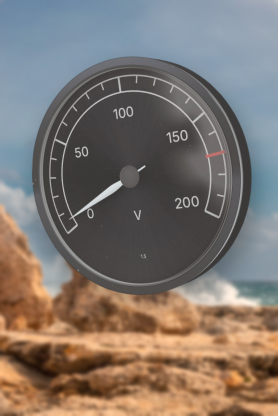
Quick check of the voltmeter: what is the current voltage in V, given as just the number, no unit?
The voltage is 5
